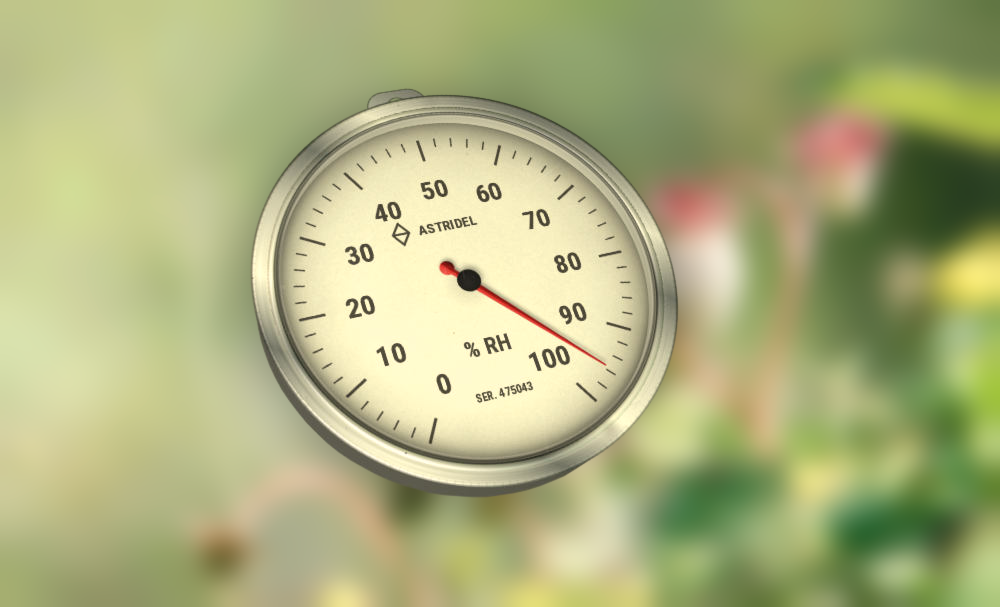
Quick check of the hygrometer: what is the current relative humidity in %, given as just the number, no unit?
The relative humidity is 96
